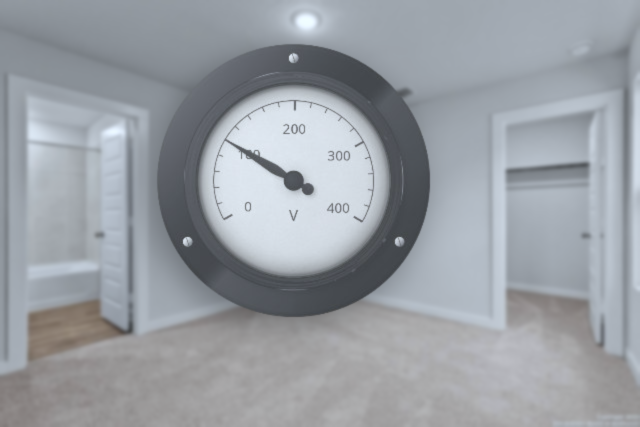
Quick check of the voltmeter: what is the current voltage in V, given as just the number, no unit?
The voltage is 100
